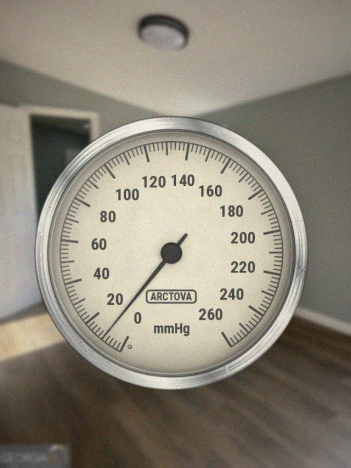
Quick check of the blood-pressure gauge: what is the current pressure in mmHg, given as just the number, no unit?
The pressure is 10
